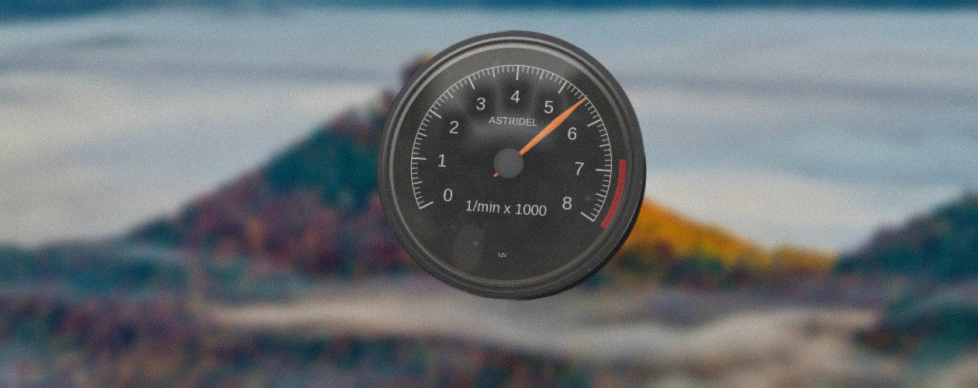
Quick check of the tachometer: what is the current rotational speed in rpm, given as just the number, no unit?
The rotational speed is 5500
